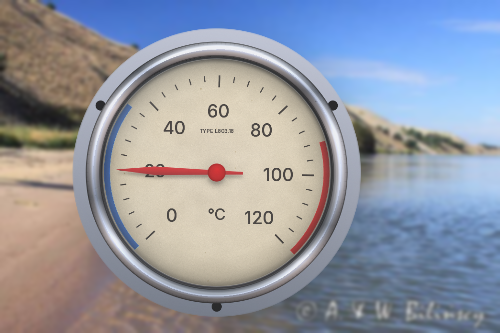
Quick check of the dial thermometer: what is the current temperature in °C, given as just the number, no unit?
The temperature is 20
